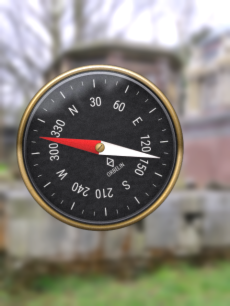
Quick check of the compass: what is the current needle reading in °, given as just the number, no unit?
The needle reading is 315
